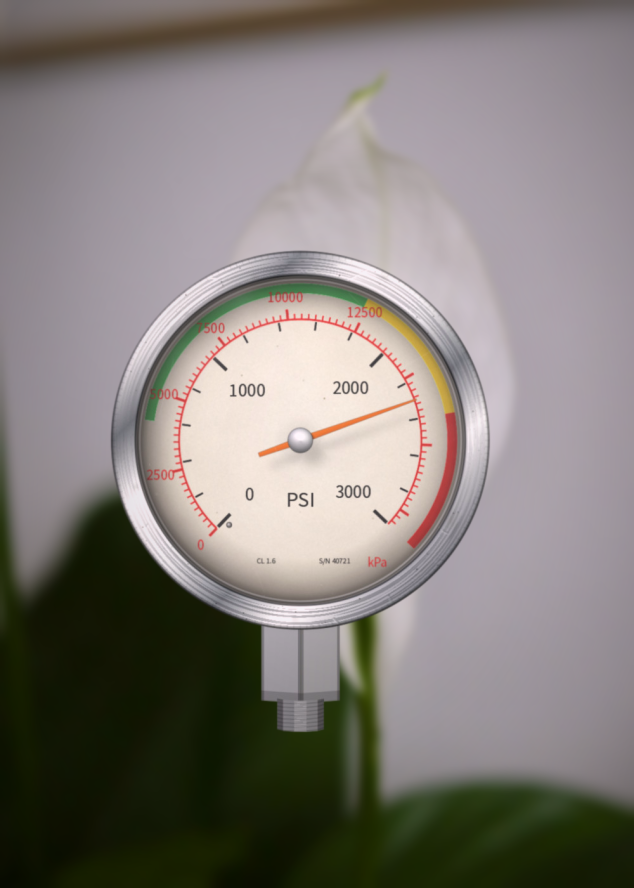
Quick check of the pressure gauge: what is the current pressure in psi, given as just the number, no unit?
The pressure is 2300
